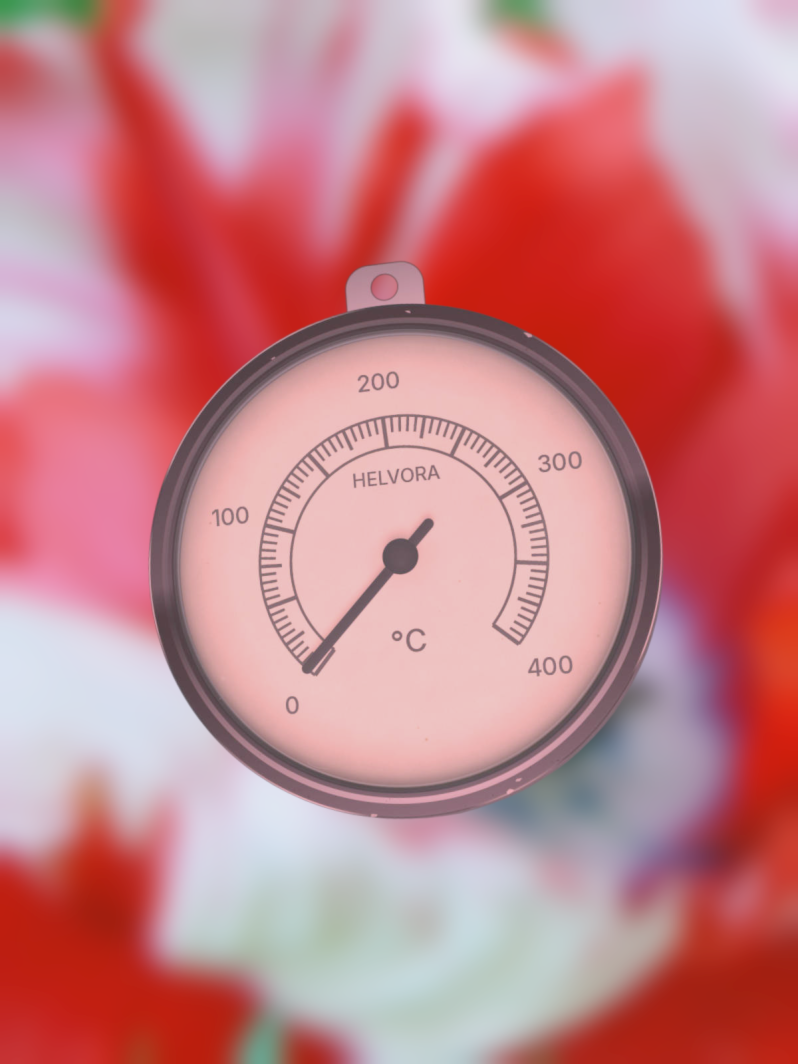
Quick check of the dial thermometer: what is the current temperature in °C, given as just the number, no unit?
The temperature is 5
